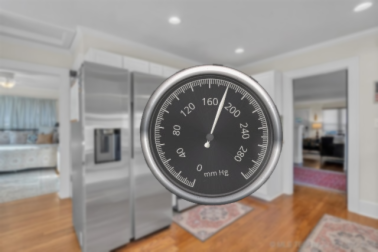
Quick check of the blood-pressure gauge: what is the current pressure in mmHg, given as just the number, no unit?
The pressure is 180
